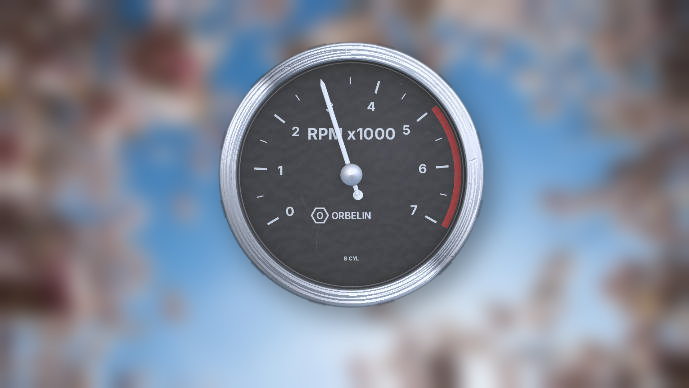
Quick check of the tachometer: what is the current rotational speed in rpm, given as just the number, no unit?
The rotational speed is 3000
